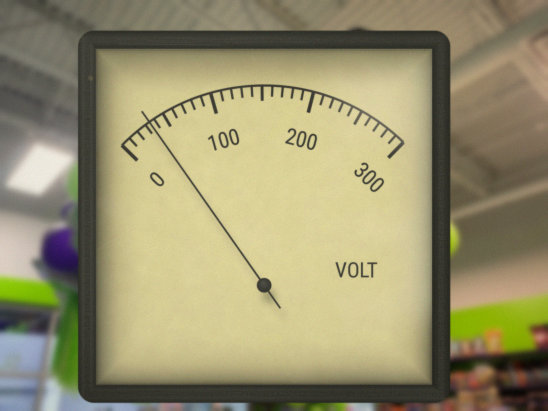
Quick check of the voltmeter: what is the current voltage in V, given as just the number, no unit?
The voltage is 35
